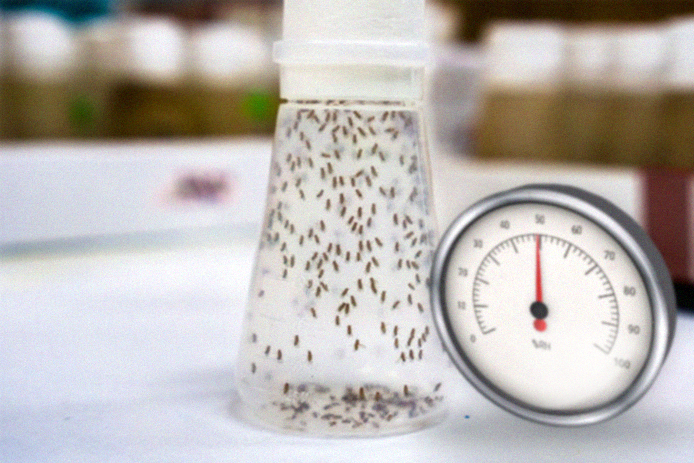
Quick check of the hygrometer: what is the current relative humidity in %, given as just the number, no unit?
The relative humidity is 50
